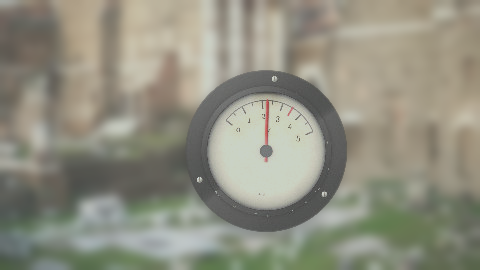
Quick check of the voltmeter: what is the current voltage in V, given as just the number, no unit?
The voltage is 2.25
